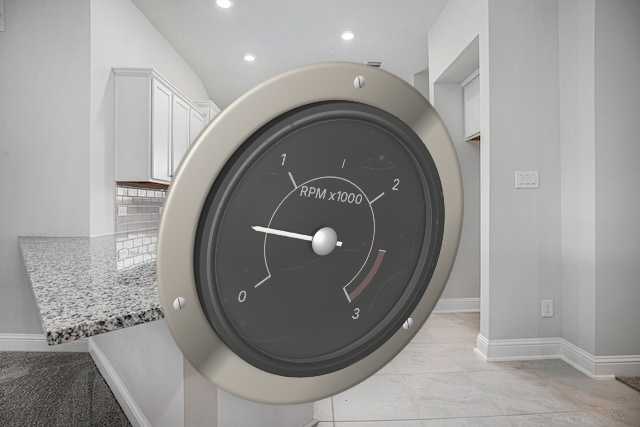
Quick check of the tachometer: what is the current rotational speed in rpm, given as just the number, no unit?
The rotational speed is 500
